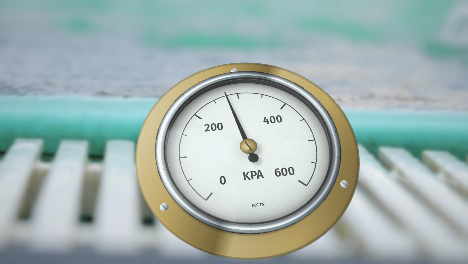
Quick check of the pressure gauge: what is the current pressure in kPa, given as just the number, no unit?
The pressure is 275
